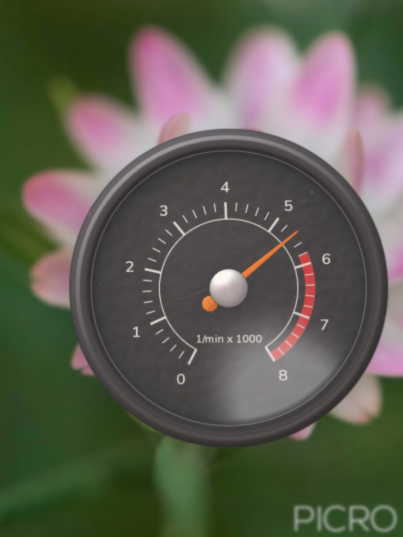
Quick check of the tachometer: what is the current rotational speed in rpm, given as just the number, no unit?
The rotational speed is 5400
